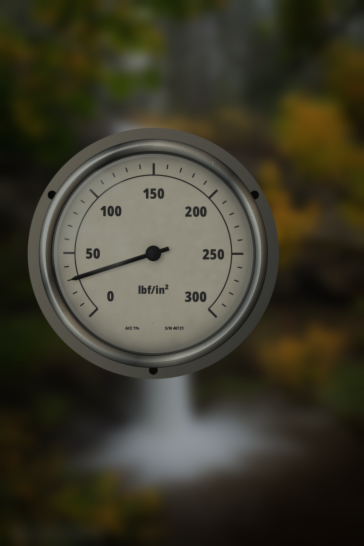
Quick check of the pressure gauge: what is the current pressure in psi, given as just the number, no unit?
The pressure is 30
